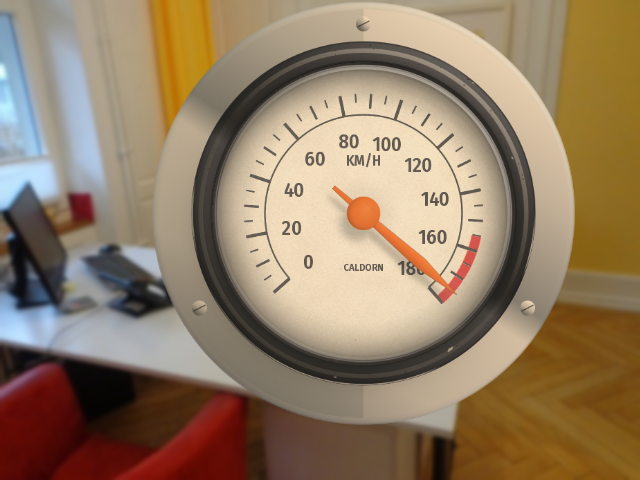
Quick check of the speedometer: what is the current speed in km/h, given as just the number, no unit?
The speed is 175
